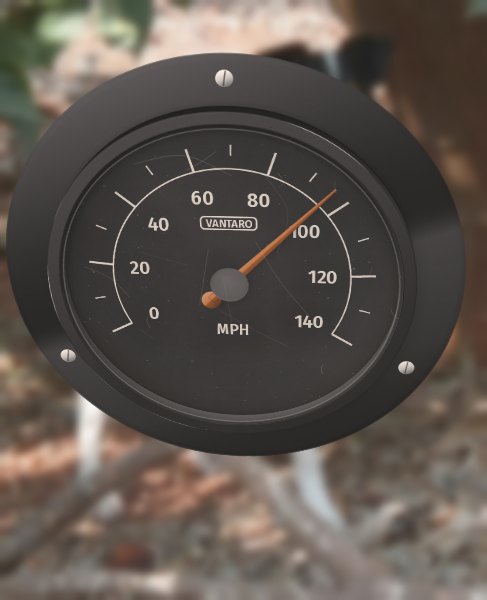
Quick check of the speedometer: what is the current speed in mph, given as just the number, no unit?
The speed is 95
